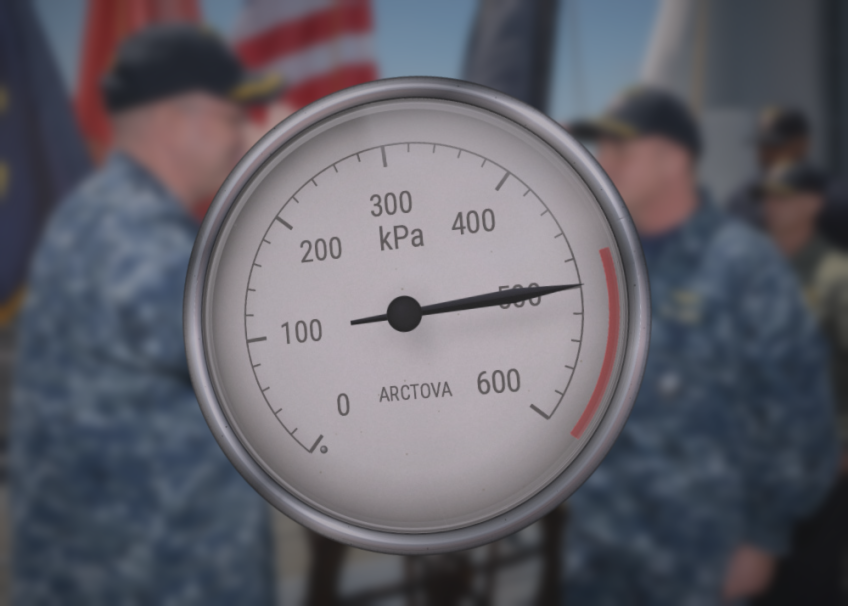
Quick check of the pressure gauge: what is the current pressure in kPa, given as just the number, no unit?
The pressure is 500
